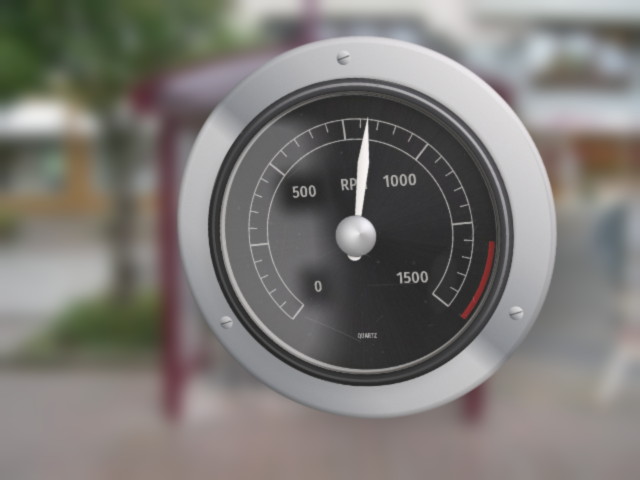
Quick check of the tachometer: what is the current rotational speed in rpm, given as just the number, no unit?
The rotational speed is 825
